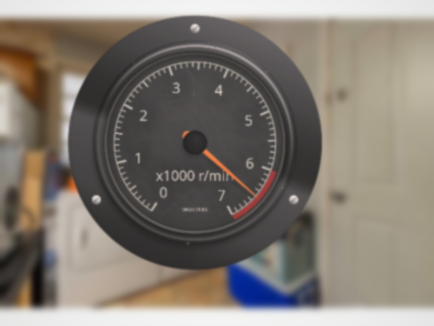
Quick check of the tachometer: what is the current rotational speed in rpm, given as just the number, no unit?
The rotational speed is 6500
